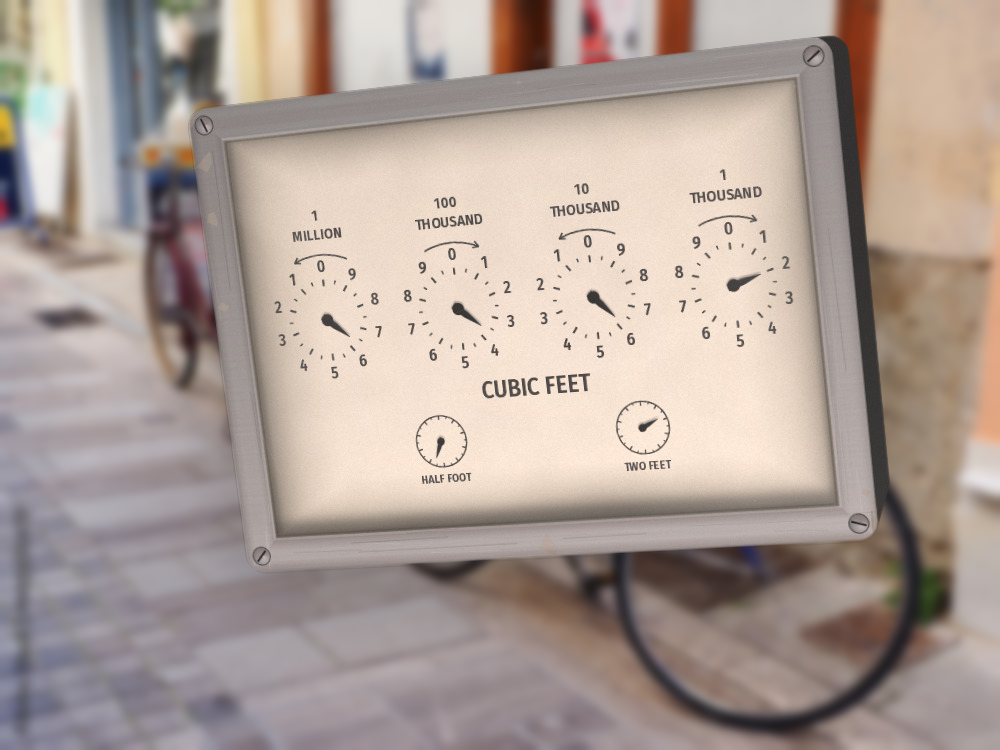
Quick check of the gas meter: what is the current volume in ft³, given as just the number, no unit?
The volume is 636200
